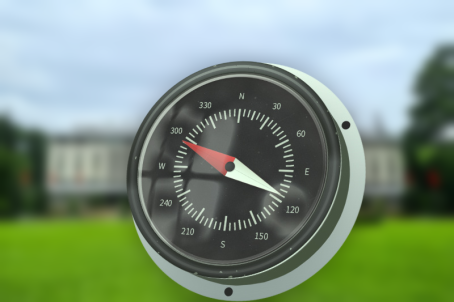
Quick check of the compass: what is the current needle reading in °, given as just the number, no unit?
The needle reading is 295
